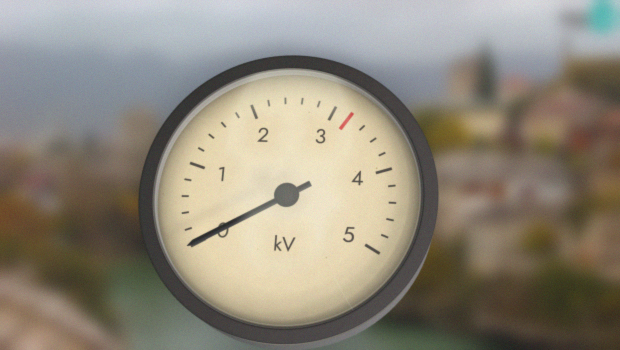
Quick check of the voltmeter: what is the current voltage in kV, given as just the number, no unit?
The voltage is 0
